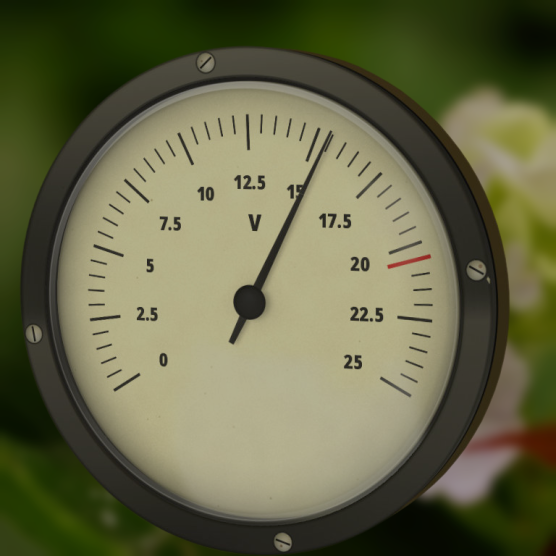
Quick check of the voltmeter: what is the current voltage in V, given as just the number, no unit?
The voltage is 15.5
